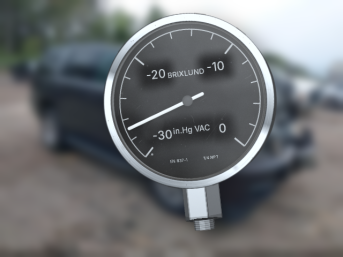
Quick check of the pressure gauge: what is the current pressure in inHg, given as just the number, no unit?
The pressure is -27
